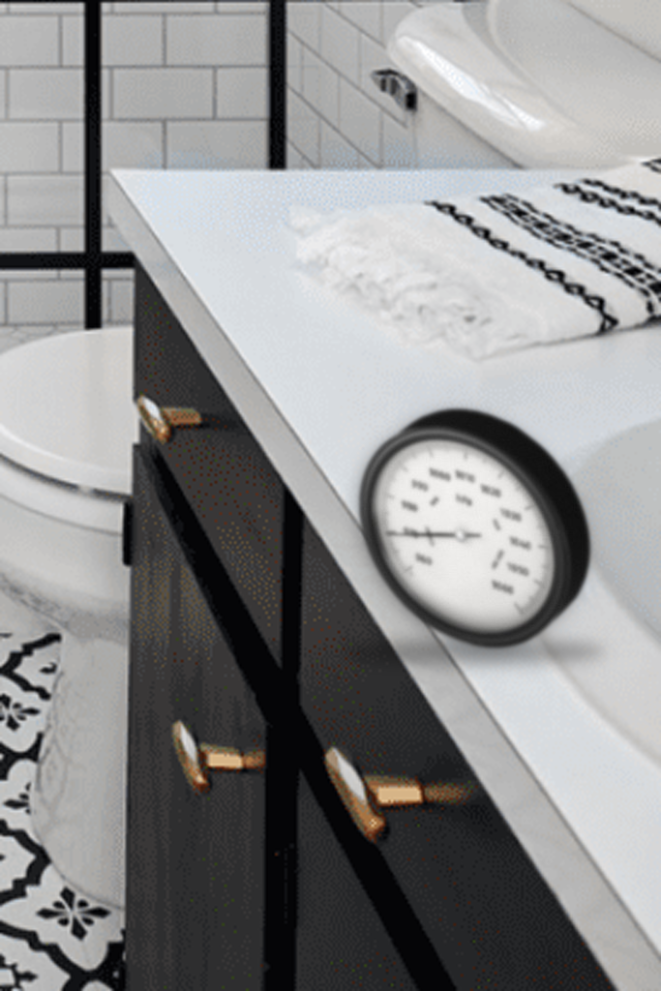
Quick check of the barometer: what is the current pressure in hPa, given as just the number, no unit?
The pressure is 970
